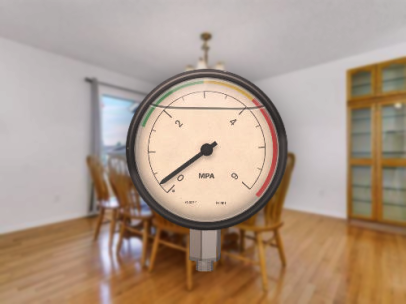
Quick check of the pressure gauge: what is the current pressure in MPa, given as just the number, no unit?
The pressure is 0.25
